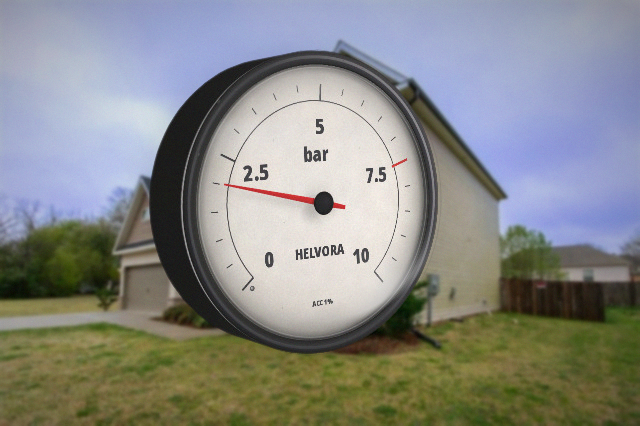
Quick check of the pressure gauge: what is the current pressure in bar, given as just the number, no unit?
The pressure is 2
